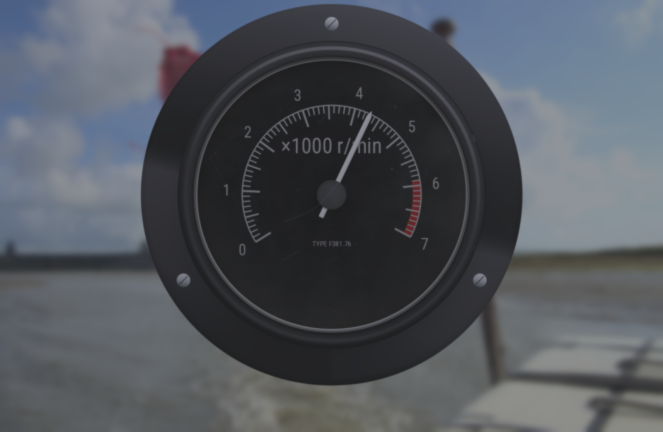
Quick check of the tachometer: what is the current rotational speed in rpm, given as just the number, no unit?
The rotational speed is 4300
